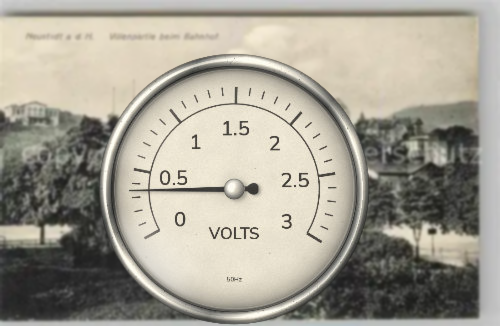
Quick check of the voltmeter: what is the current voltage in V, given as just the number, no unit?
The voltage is 0.35
